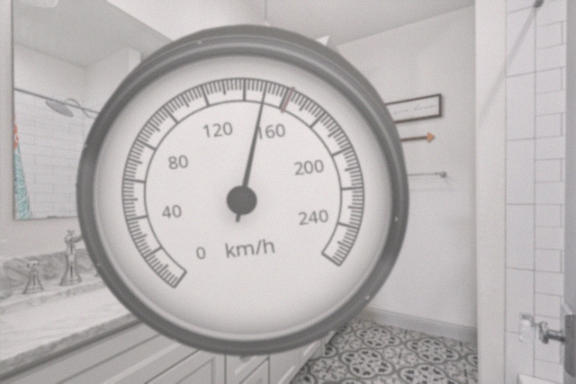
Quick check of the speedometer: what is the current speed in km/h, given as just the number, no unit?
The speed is 150
